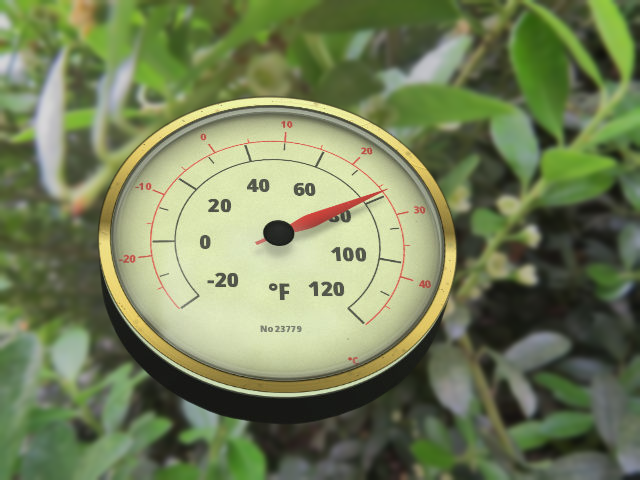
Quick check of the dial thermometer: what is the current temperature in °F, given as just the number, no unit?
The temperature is 80
